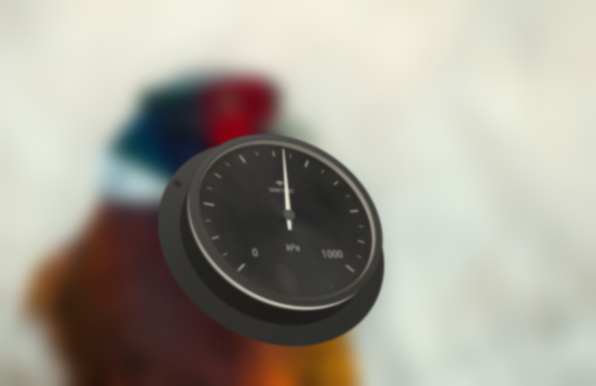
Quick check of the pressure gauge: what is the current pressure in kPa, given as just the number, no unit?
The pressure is 525
